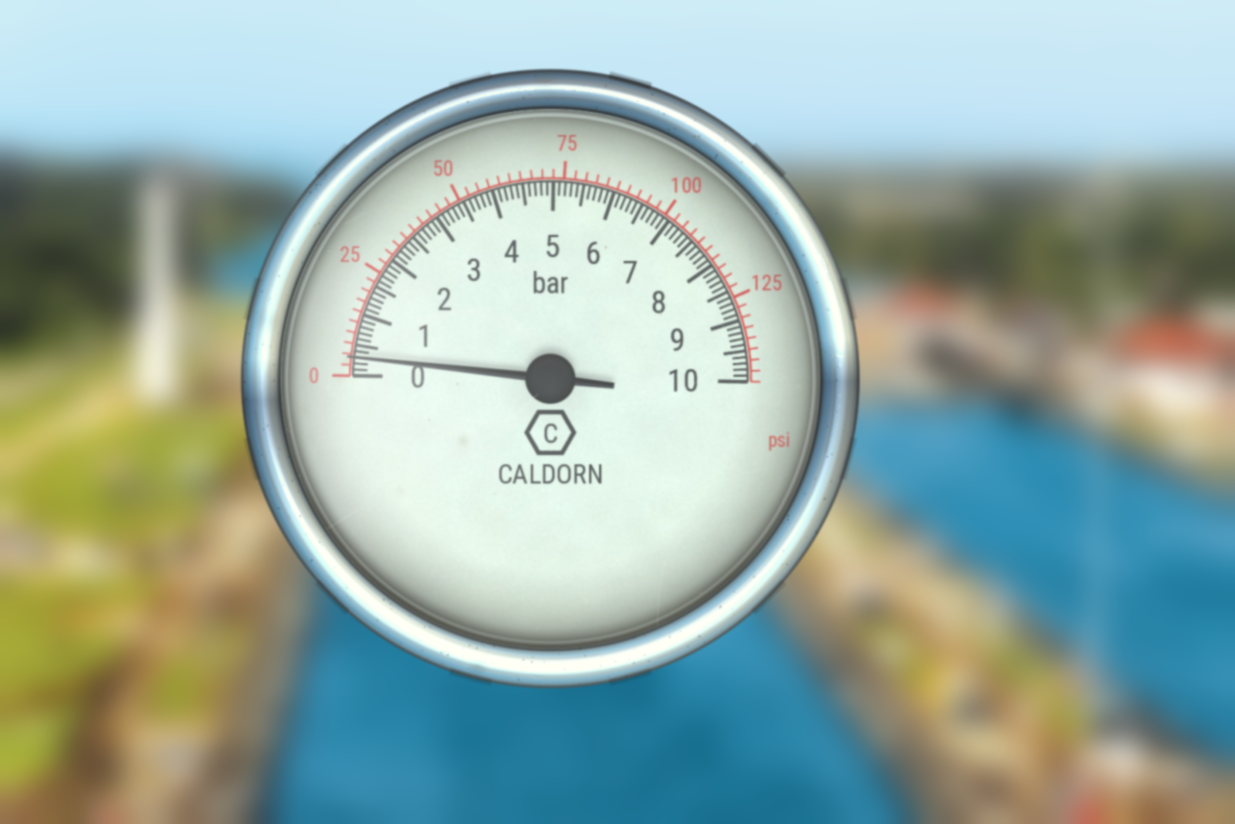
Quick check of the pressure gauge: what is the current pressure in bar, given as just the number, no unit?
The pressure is 0.3
